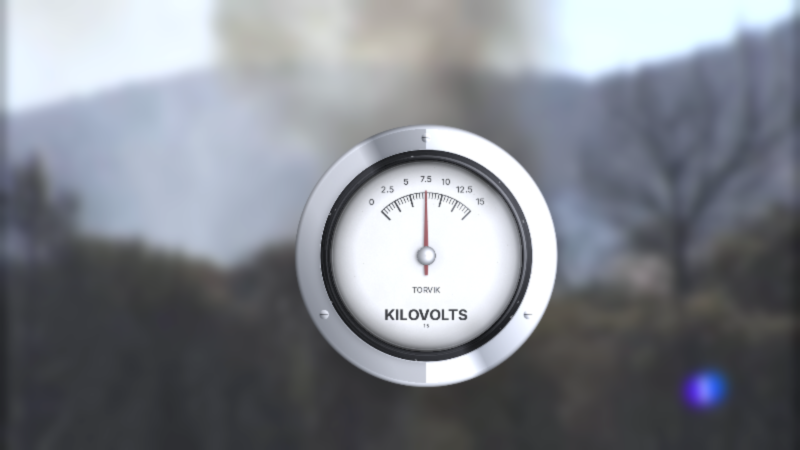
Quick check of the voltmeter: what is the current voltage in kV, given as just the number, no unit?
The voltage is 7.5
